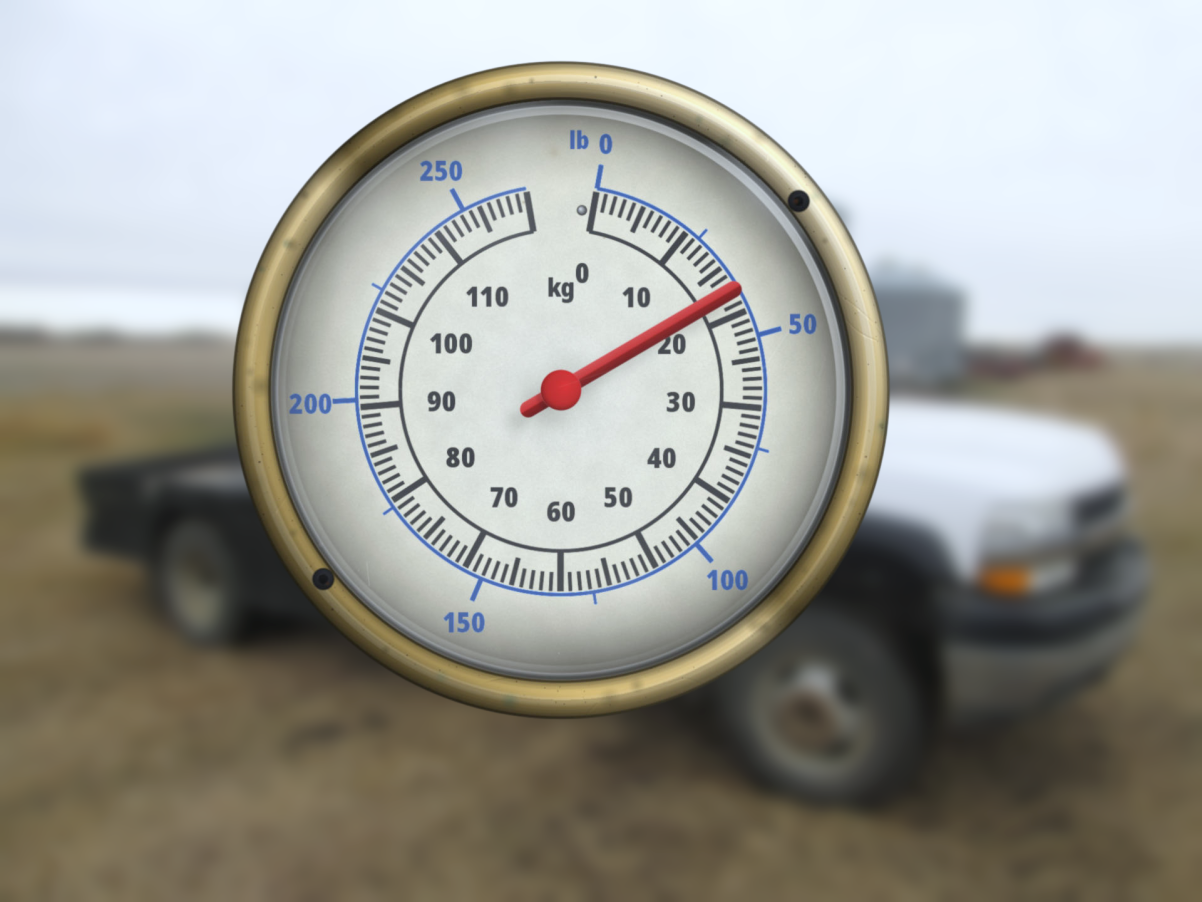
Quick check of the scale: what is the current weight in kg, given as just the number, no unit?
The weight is 17.5
